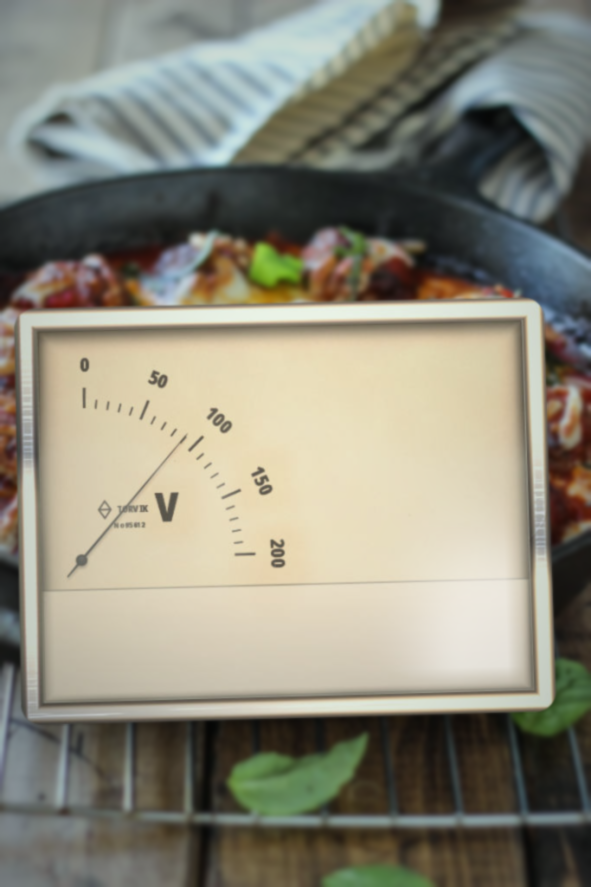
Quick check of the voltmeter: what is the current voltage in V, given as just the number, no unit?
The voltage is 90
